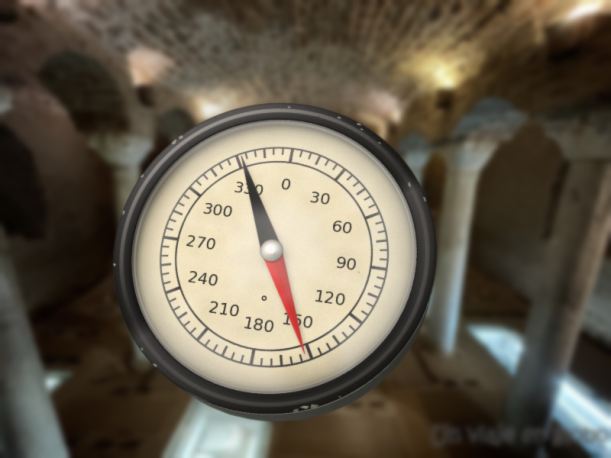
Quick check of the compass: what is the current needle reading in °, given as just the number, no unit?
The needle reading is 152.5
